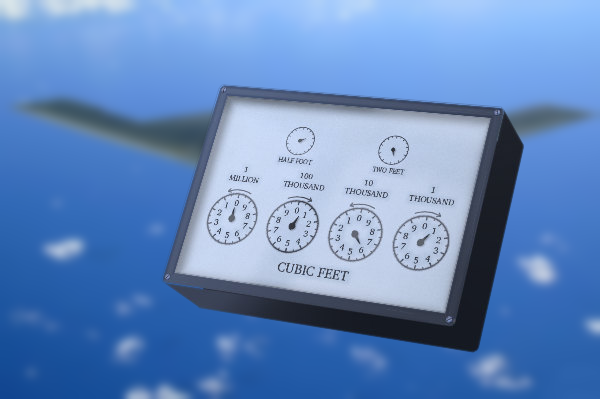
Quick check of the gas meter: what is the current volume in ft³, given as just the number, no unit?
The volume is 6100
